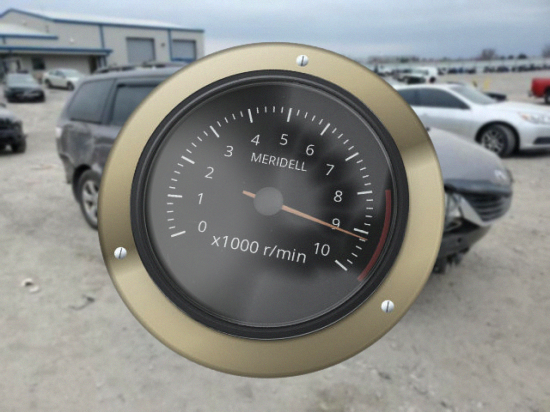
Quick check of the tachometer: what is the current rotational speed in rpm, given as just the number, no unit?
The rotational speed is 9200
